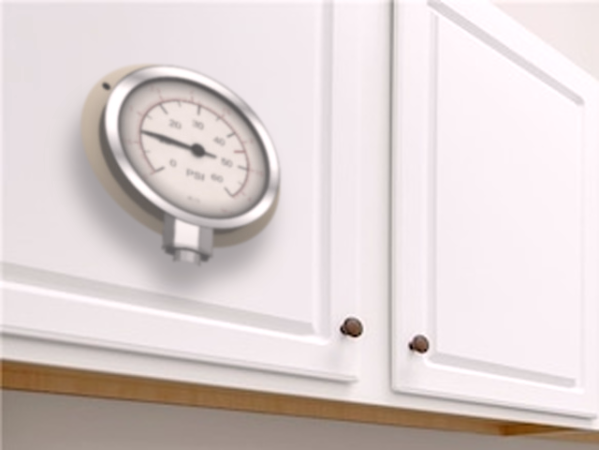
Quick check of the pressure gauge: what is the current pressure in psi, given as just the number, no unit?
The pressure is 10
